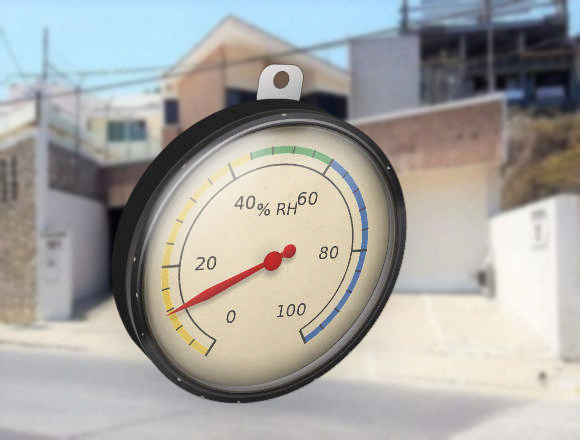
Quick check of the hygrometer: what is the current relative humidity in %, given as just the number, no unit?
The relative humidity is 12
